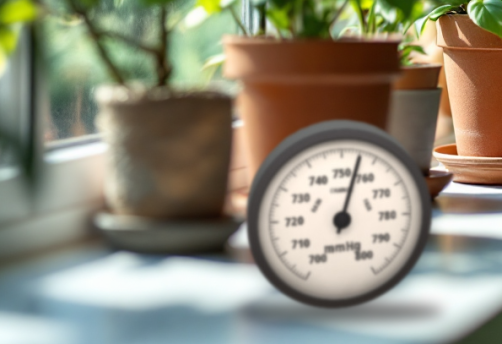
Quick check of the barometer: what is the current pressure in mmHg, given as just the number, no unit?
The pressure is 755
